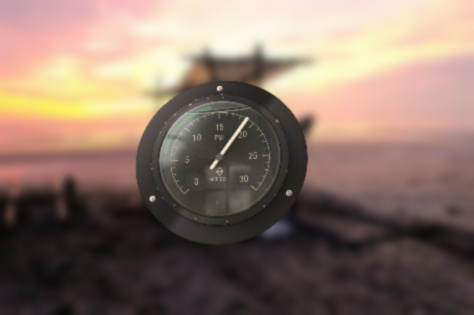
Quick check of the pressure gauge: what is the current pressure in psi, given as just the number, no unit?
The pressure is 19
